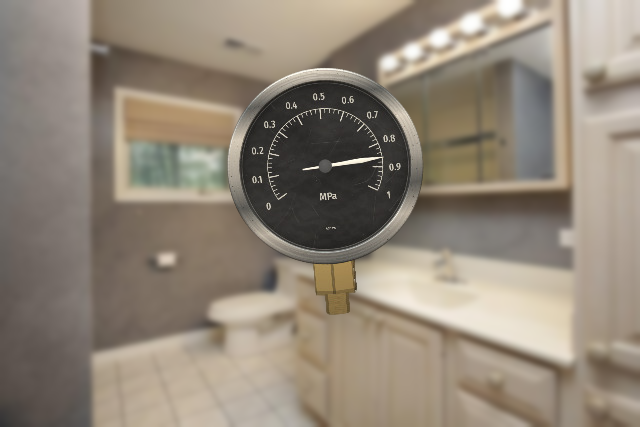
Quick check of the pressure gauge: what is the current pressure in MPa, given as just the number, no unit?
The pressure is 0.86
